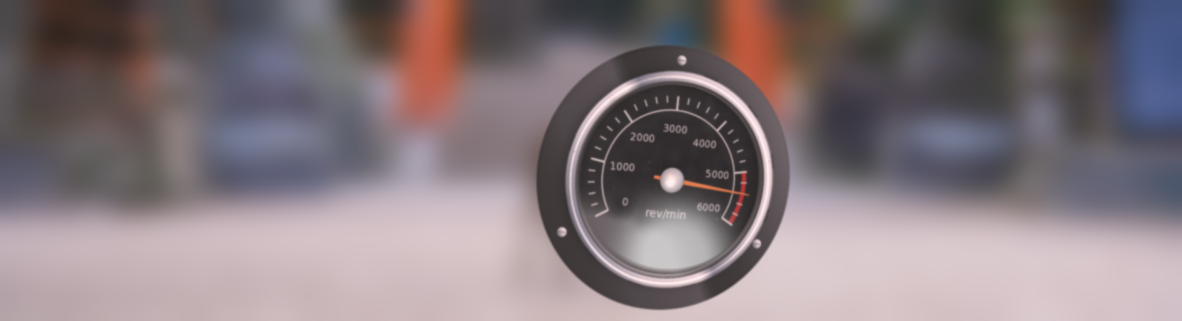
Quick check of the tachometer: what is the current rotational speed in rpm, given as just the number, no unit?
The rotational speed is 5400
